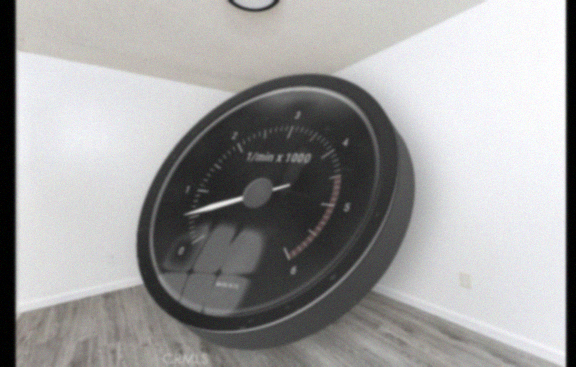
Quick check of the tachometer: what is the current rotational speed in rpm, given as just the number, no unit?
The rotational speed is 500
